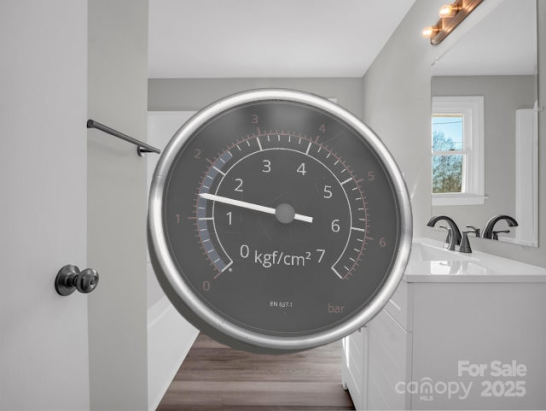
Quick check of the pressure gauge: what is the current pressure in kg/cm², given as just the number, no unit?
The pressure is 1.4
